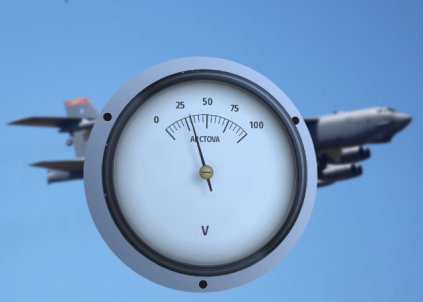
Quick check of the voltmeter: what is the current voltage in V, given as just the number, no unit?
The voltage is 30
